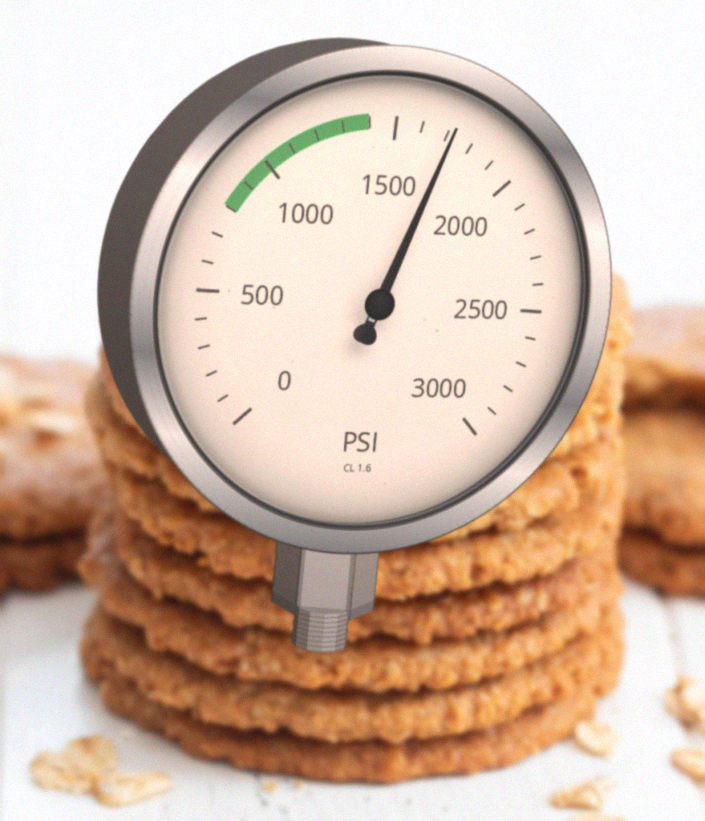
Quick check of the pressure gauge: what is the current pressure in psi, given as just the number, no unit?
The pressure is 1700
